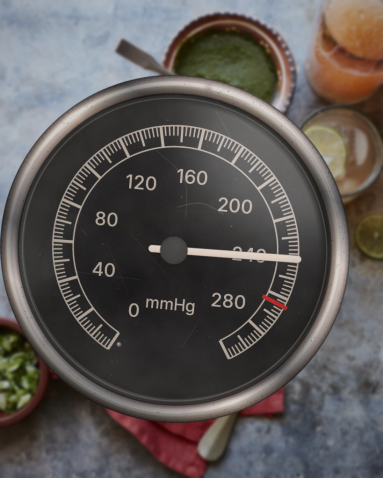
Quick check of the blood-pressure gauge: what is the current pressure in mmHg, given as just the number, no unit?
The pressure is 240
